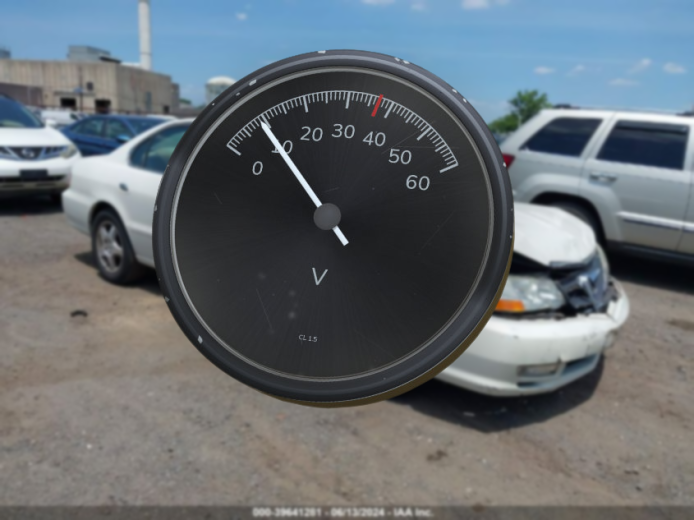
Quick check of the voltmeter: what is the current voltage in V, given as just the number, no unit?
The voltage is 9
